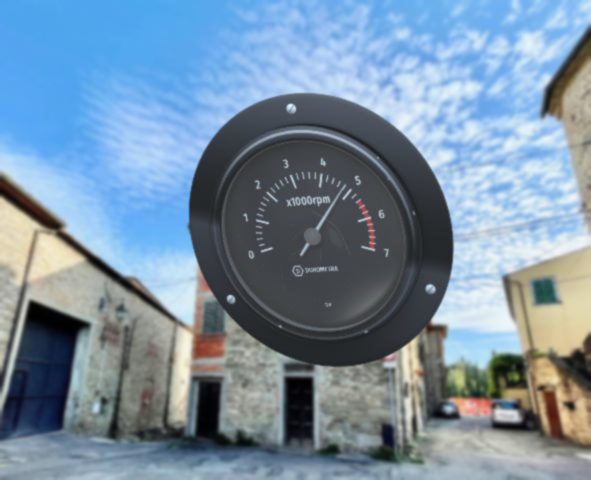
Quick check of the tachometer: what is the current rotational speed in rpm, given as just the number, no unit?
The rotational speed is 4800
